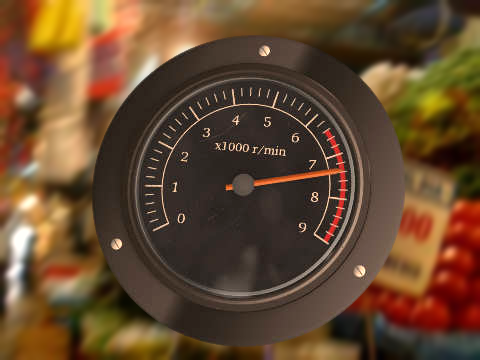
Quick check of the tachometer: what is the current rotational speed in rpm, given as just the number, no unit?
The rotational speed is 7400
